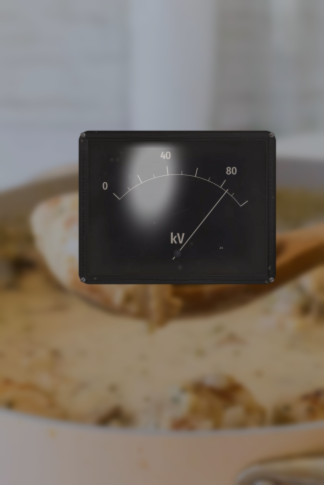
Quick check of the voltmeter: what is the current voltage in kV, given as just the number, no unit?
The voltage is 85
